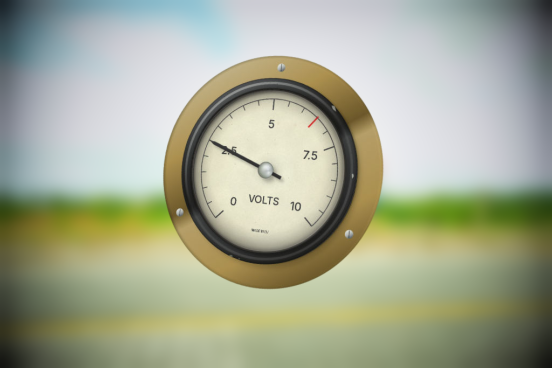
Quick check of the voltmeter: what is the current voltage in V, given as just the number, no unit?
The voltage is 2.5
